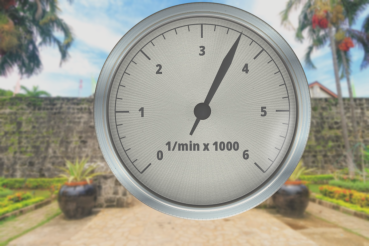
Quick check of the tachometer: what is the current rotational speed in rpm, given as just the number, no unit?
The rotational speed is 3600
